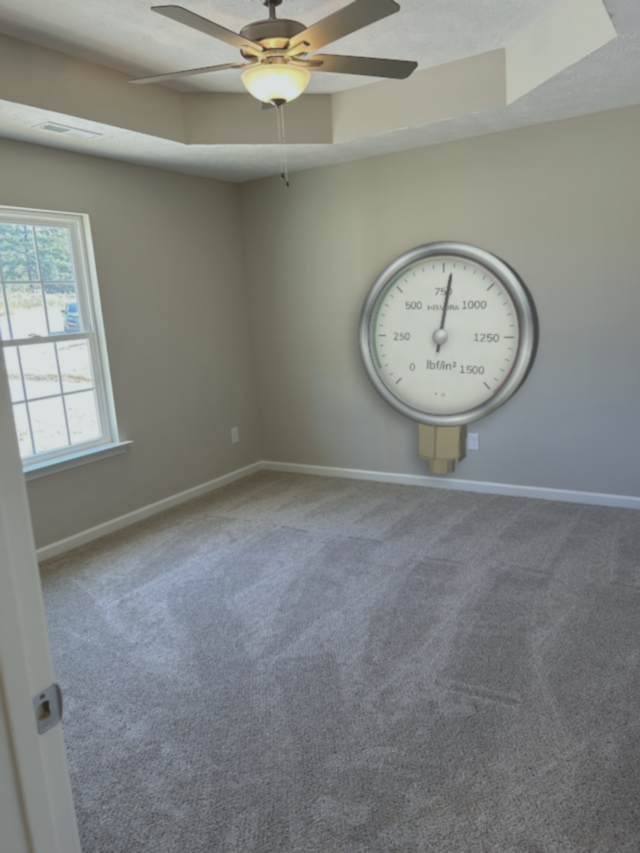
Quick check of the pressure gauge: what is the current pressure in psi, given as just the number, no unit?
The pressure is 800
